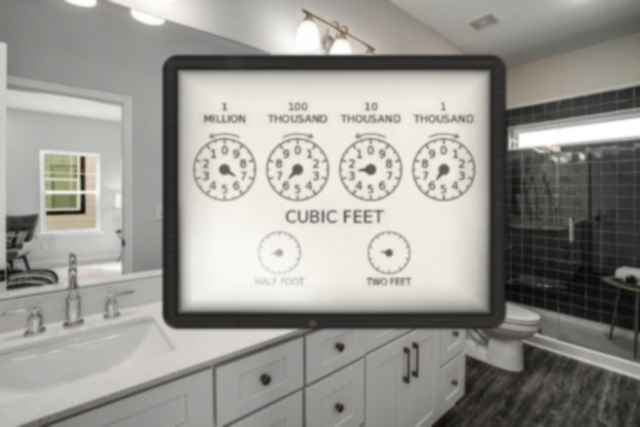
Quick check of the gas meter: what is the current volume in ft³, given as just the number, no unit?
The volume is 662600
